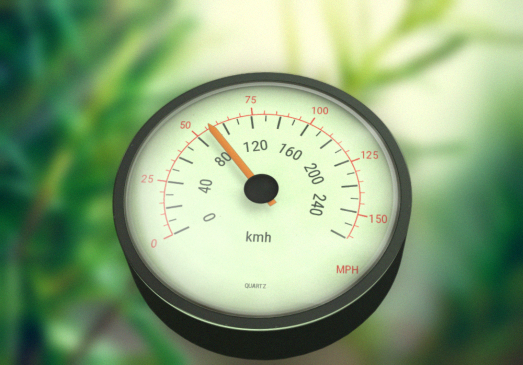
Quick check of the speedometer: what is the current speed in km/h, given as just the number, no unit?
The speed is 90
